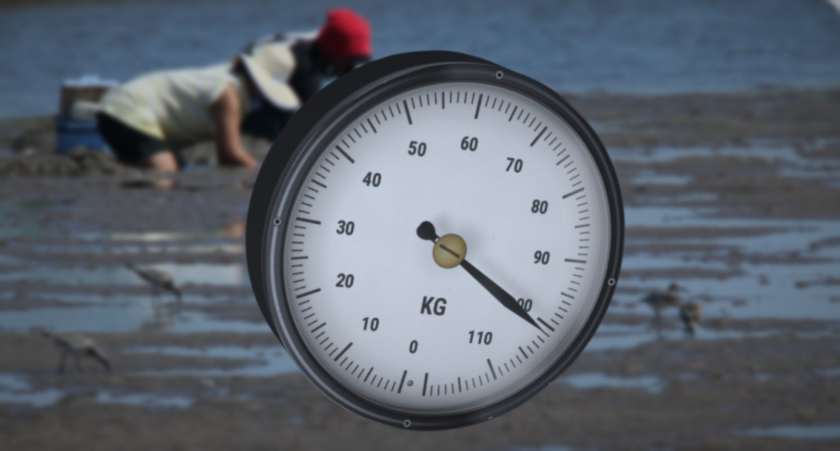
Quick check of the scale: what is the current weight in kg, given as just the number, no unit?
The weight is 101
